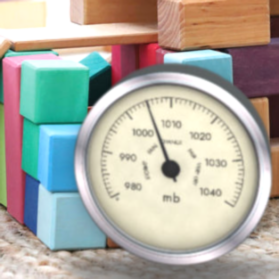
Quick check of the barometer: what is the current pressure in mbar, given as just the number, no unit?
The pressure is 1005
